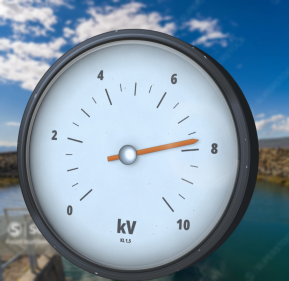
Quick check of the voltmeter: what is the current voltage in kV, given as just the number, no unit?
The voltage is 7.75
